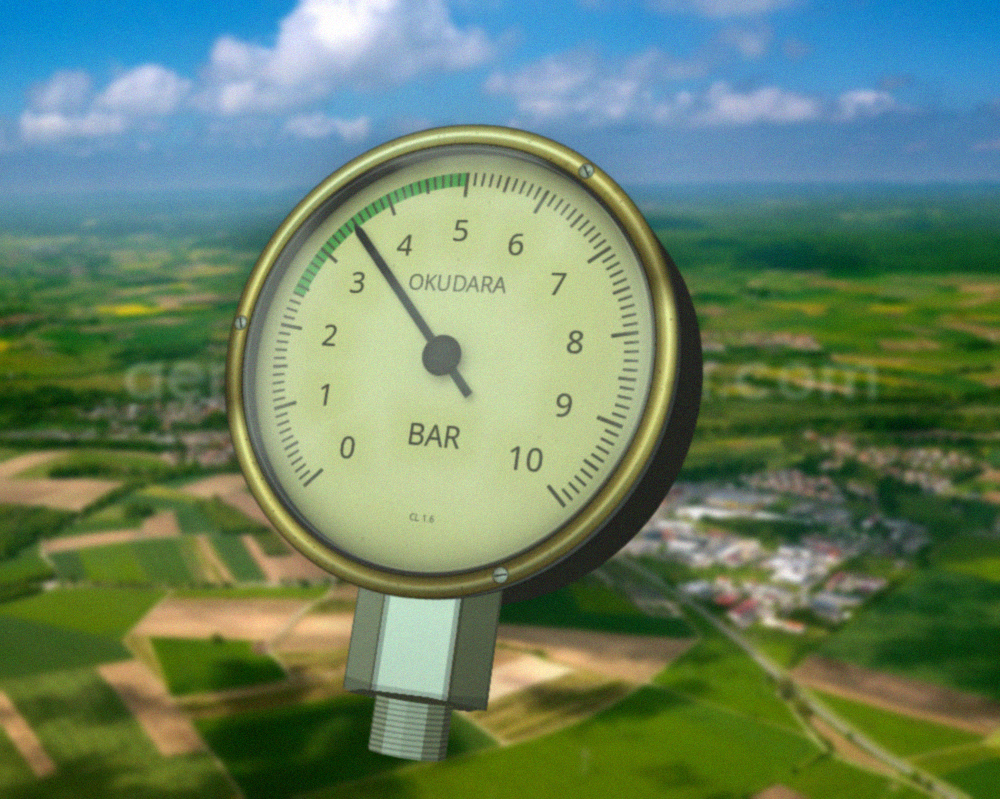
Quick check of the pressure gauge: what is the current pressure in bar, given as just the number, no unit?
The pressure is 3.5
